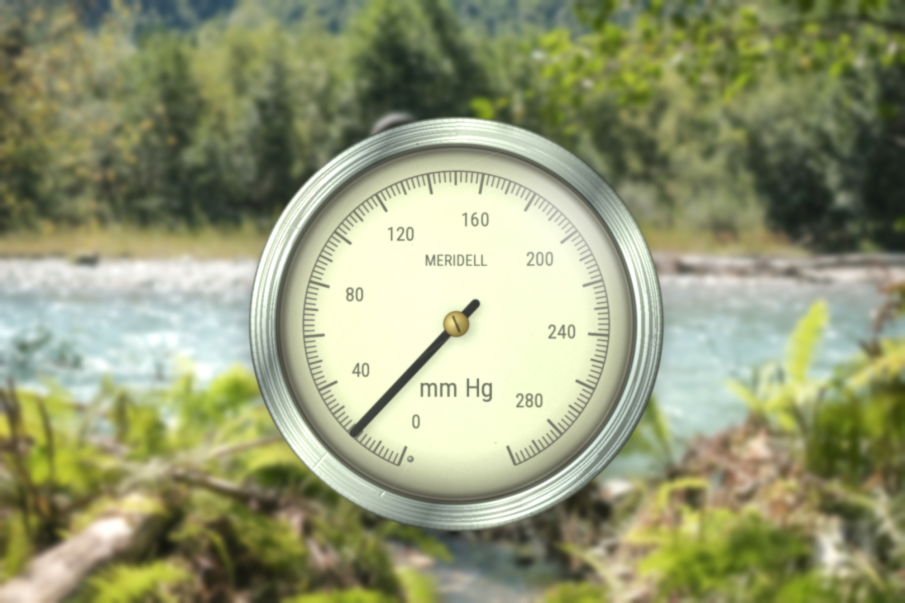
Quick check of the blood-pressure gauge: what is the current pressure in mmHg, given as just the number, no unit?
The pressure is 20
